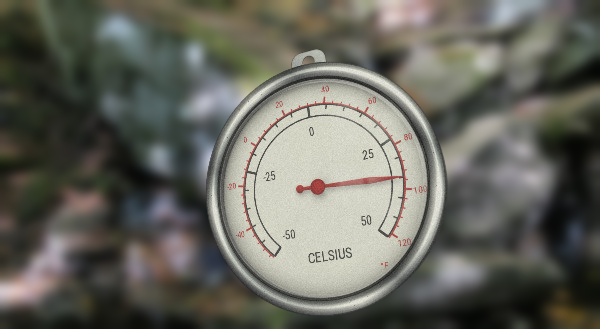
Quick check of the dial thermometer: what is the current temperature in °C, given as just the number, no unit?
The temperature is 35
